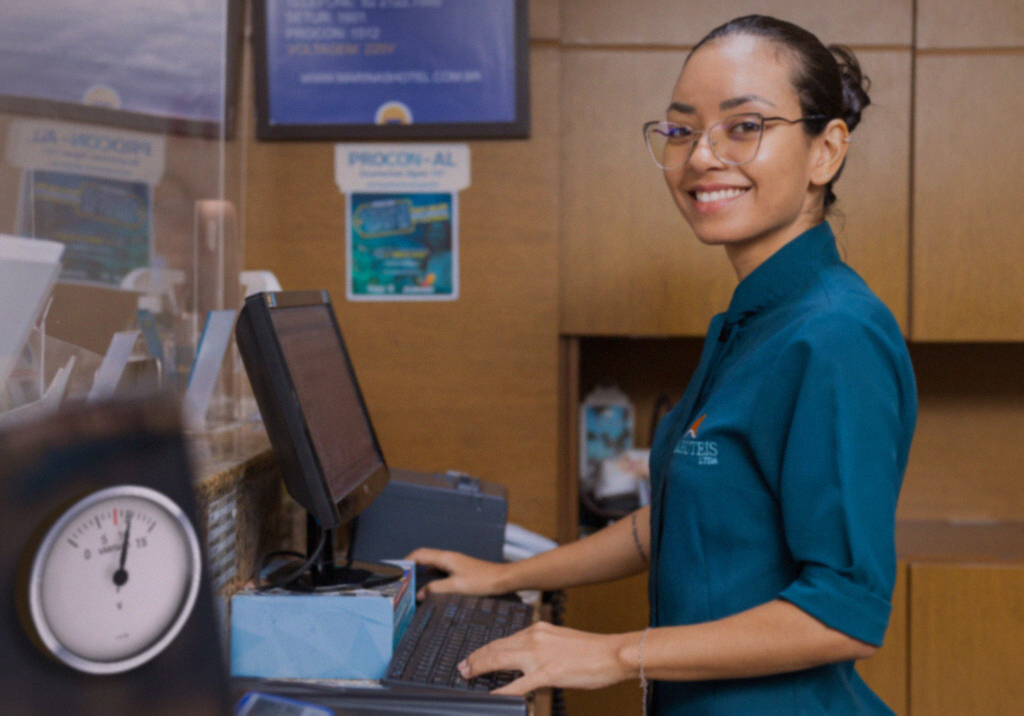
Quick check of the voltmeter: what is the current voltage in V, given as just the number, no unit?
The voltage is 10
